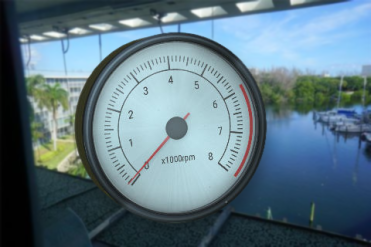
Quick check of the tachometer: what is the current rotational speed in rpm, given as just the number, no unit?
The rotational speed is 100
